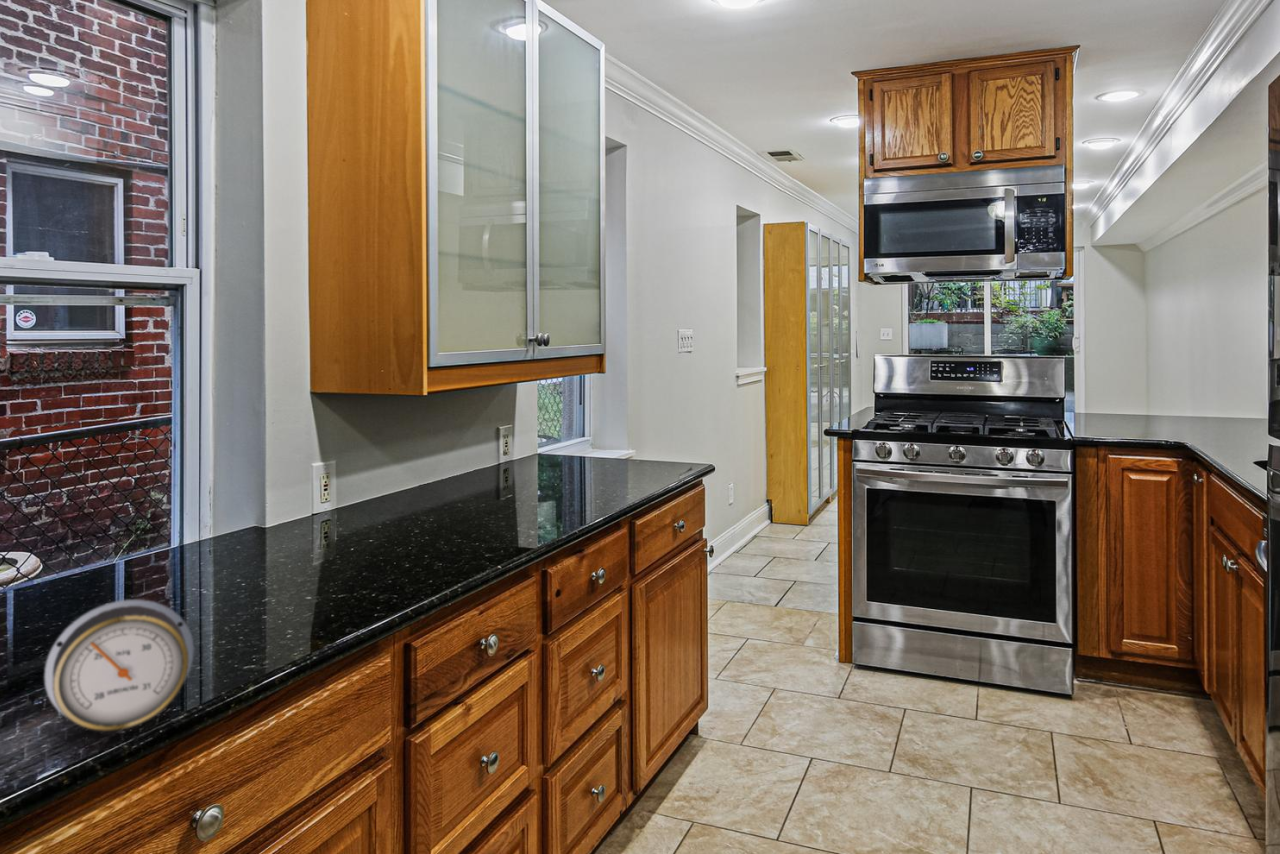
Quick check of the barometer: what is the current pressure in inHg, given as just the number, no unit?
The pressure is 29.1
